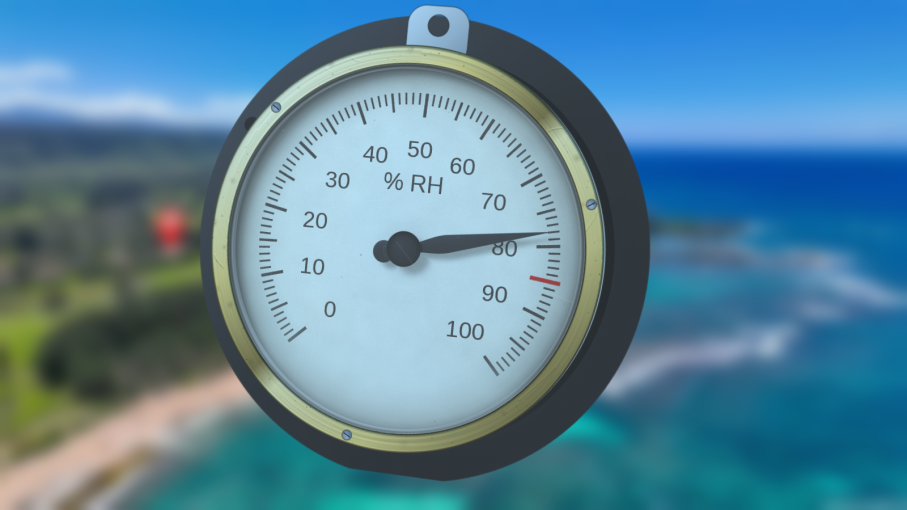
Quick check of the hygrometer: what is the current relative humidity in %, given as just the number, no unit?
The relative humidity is 78
